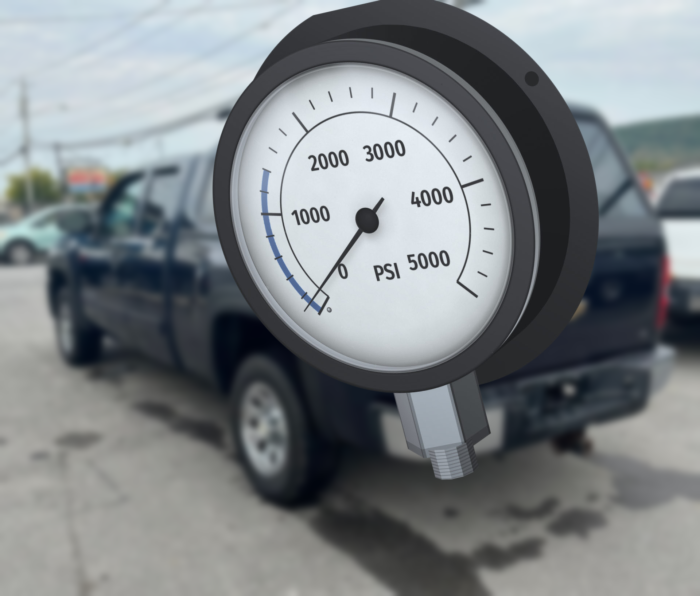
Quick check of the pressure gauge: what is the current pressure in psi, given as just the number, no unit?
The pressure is 100
